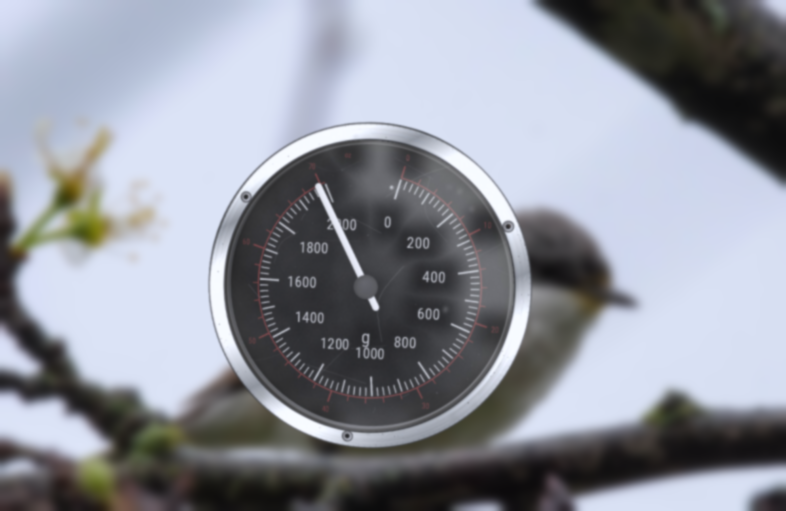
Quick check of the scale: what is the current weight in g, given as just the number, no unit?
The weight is 1980
